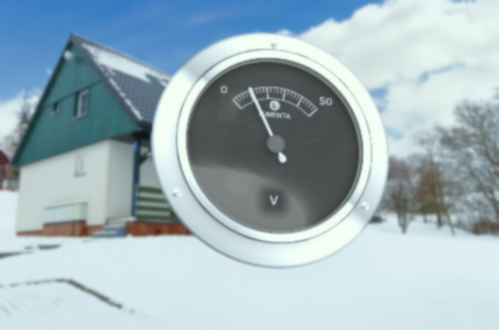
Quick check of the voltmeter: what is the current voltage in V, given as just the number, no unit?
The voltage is 10
